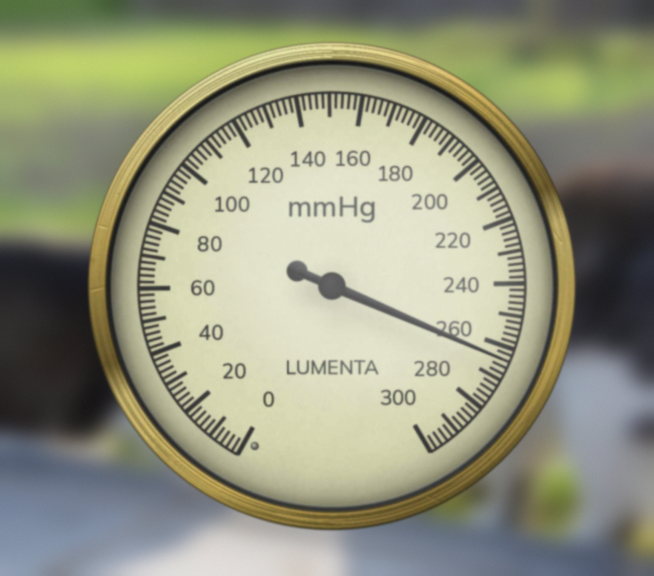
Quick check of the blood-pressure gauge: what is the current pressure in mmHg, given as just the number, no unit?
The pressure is 264
